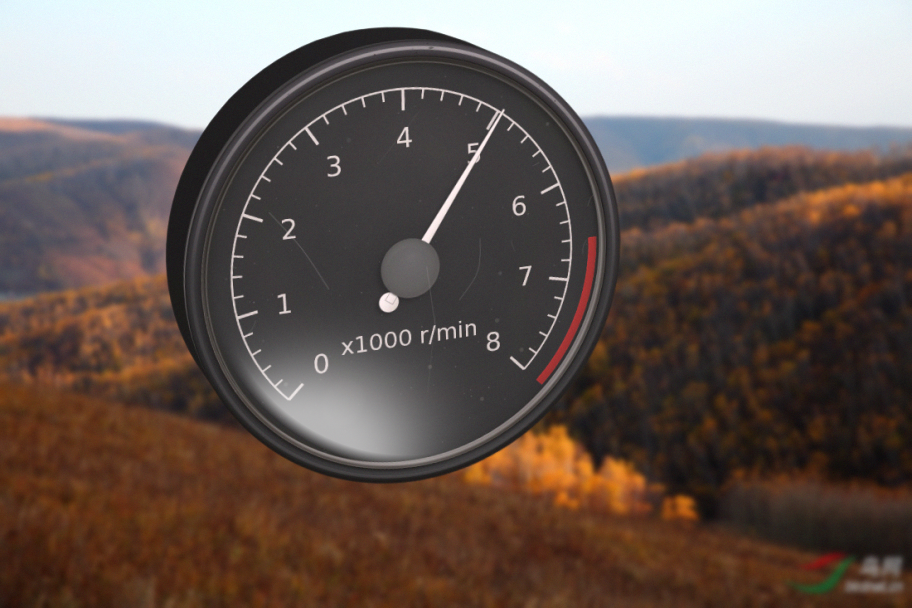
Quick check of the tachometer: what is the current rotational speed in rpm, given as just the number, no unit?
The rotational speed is 5000
